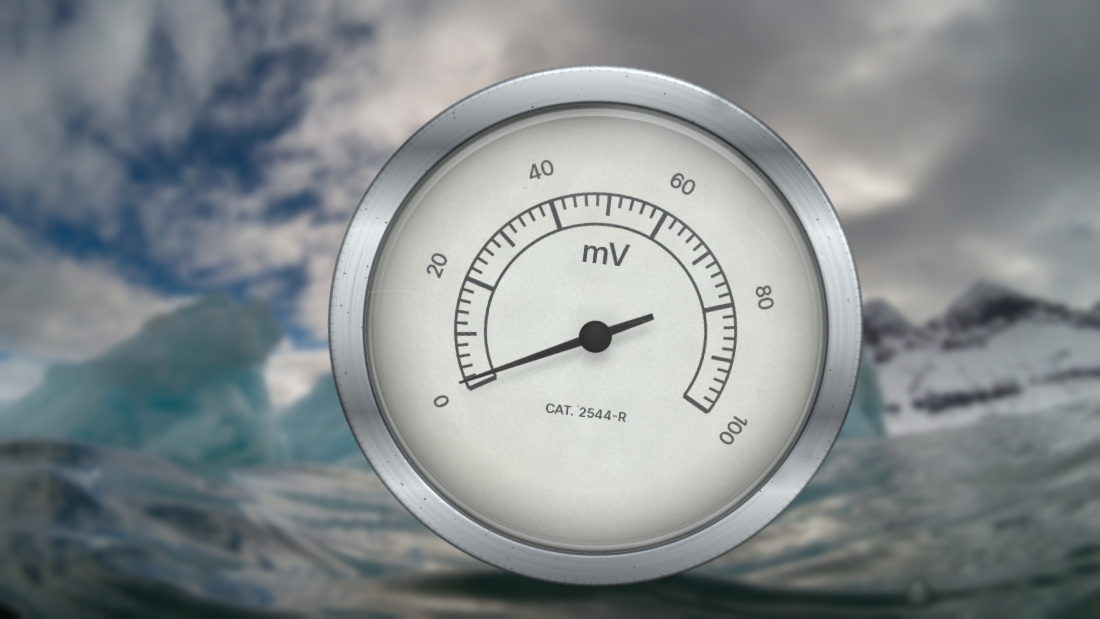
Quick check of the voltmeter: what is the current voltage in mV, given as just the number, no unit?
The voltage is 2
